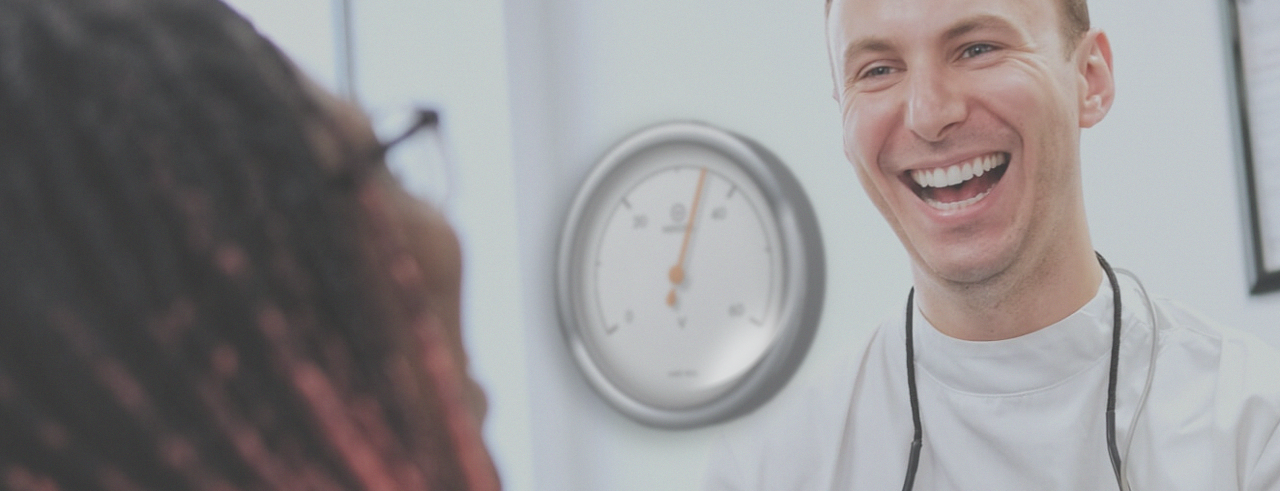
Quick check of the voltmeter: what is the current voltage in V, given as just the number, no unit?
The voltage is 35
